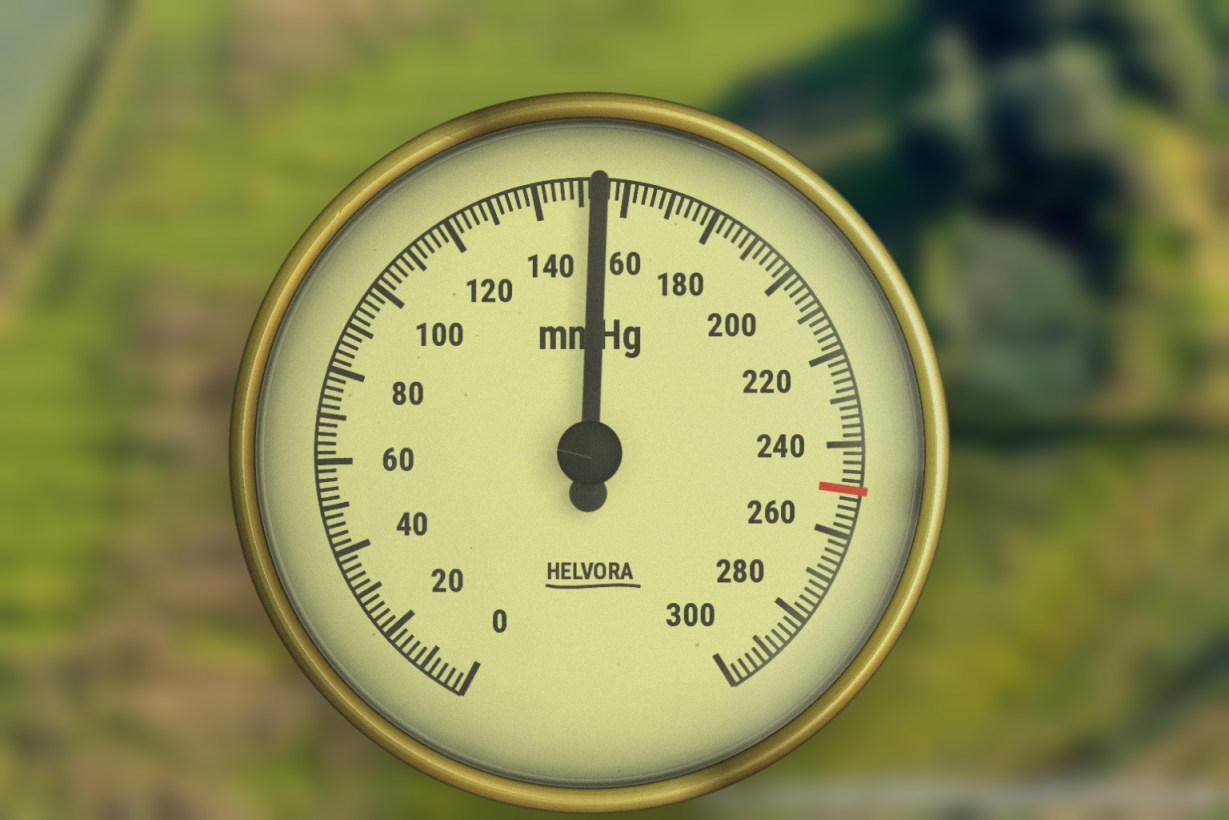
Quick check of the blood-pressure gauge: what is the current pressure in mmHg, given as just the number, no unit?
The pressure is 154
